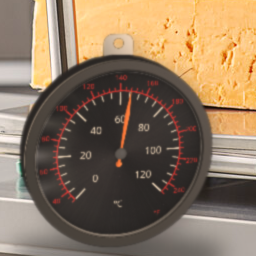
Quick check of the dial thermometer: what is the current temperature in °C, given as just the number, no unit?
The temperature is 64
